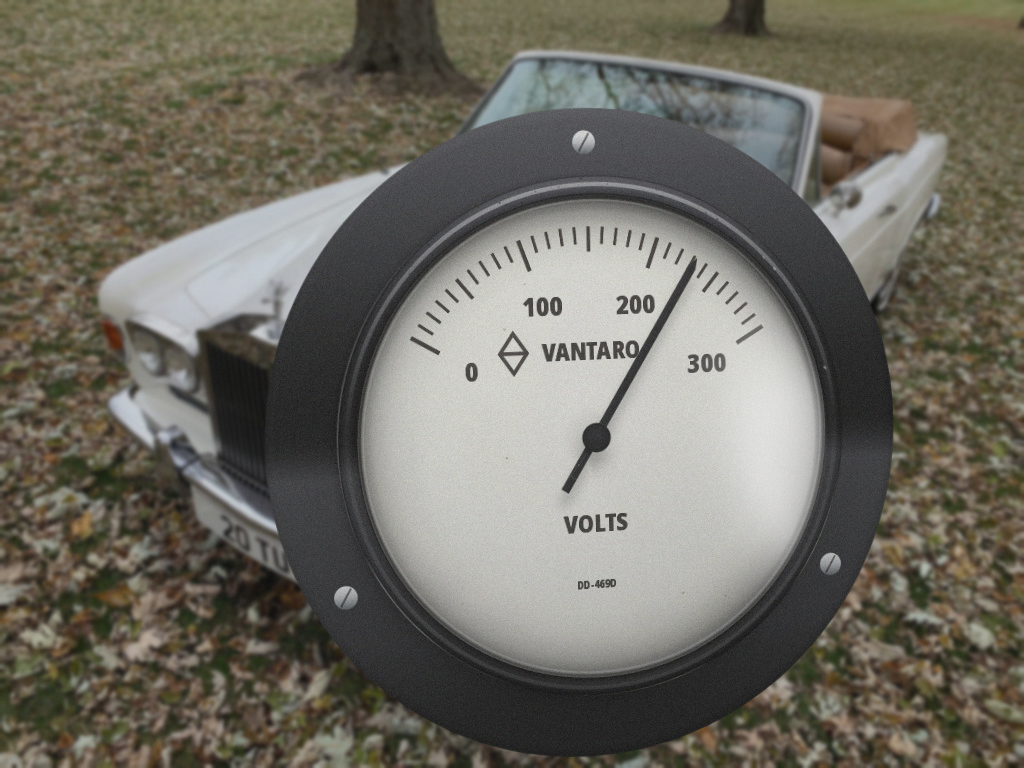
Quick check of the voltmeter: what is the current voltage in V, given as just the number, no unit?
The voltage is 230
